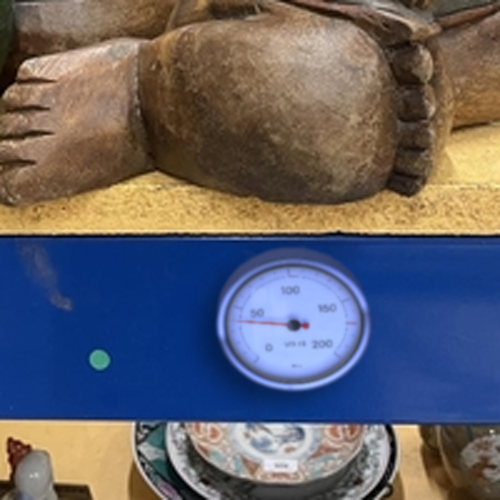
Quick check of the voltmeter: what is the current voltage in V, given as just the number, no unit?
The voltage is 40
